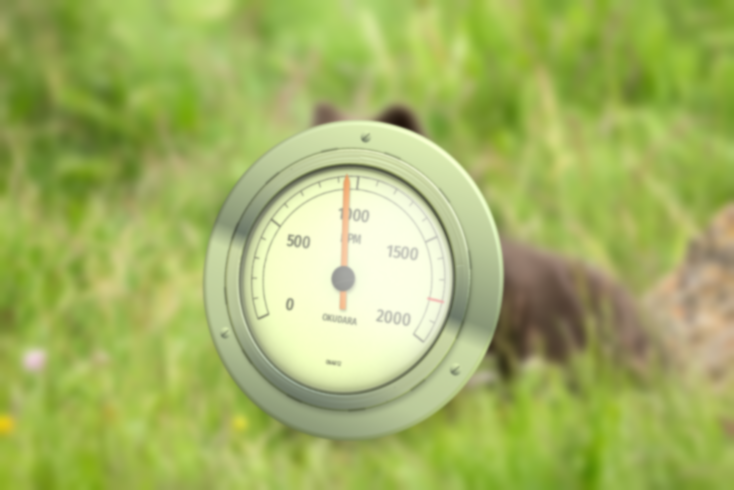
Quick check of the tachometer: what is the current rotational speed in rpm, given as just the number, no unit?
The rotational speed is 950
